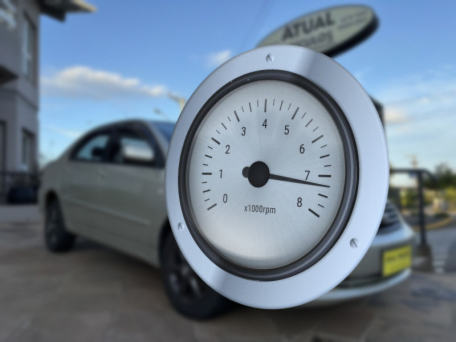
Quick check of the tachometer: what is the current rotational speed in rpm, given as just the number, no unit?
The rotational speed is 7250
